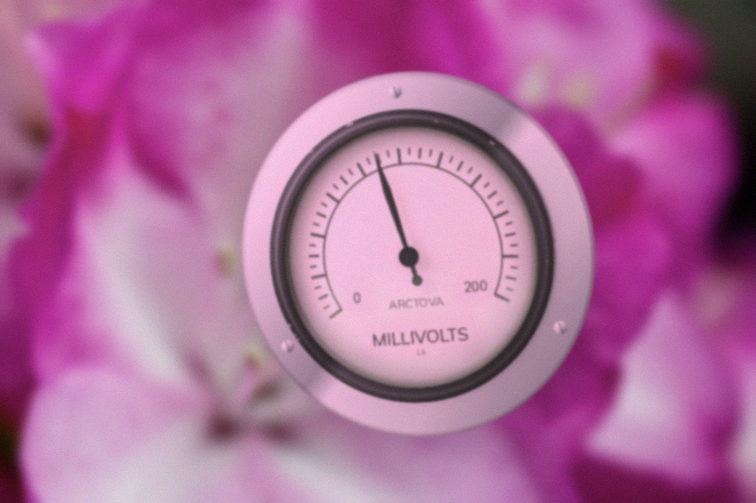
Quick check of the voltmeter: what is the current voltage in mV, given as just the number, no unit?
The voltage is 90
